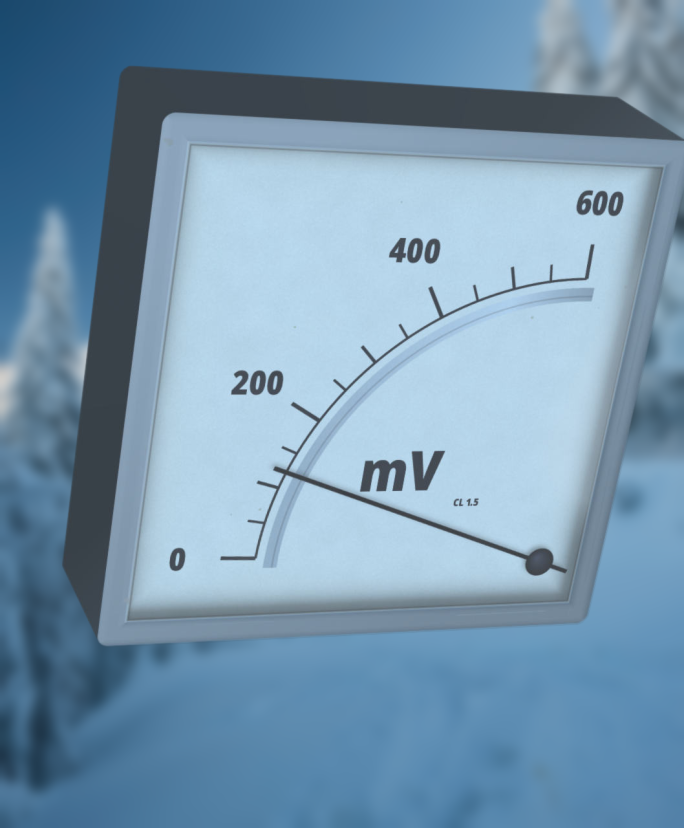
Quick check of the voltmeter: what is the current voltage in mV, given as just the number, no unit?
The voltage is 125
